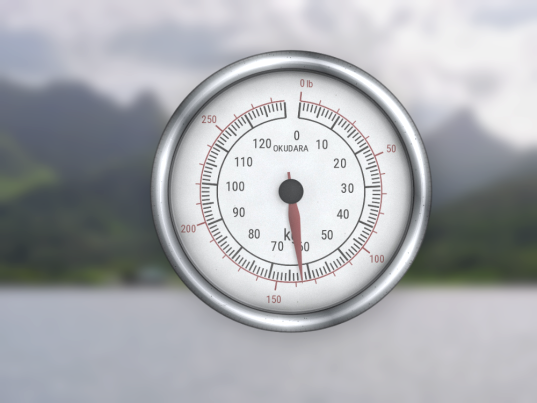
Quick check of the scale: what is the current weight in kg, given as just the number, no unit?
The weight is 62
